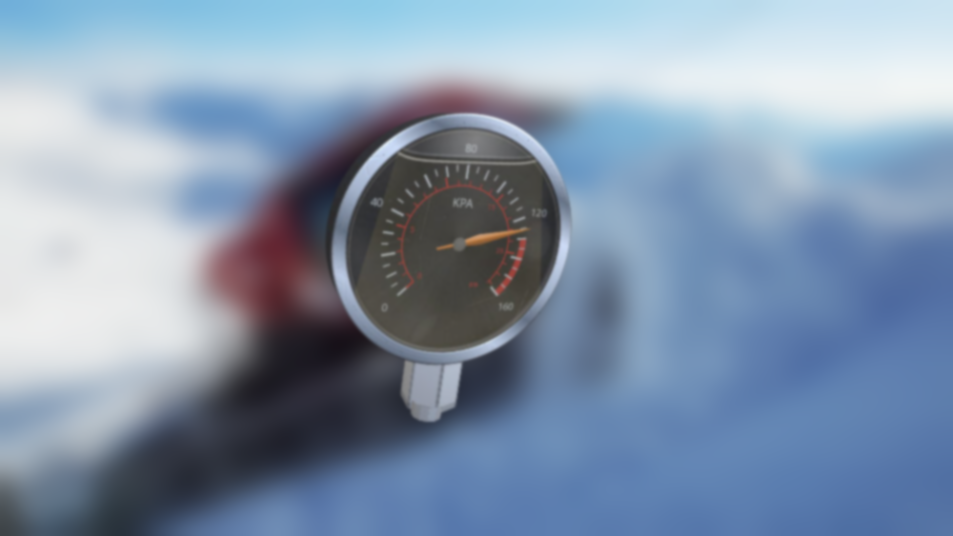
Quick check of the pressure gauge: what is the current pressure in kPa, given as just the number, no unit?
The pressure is 125
